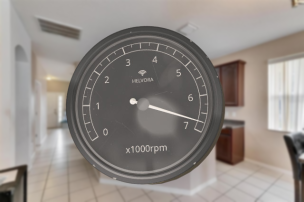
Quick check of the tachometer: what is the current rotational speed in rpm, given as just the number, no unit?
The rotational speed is 6750
